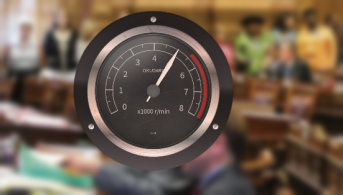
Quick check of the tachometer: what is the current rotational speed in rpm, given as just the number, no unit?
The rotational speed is 5000
